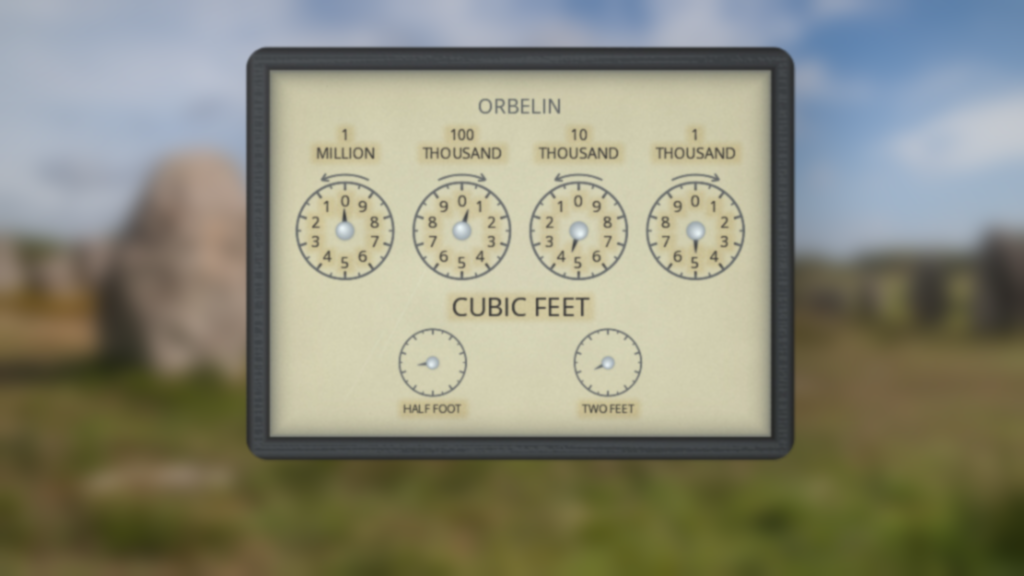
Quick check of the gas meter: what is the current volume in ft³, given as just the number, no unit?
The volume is 4500
